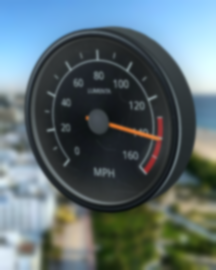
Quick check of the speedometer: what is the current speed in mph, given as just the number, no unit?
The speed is 140
